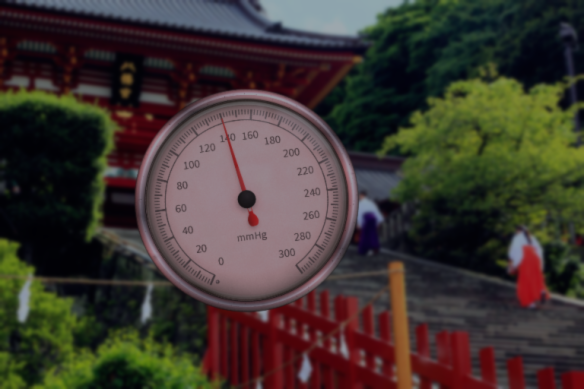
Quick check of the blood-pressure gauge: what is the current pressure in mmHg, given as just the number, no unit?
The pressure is 140
